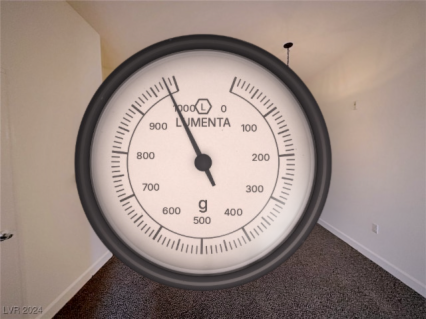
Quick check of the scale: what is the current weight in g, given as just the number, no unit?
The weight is 980
